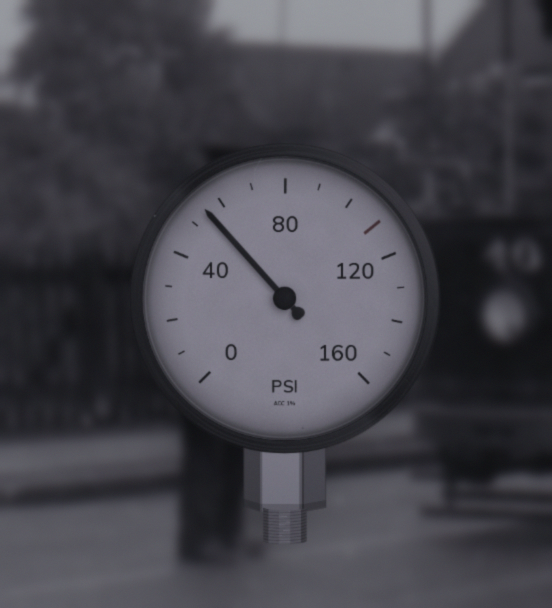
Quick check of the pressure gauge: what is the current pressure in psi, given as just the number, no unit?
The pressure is 55
